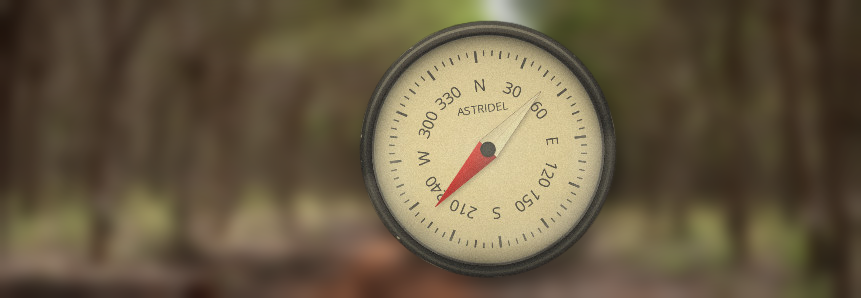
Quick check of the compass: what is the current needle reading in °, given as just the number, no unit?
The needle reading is 230
